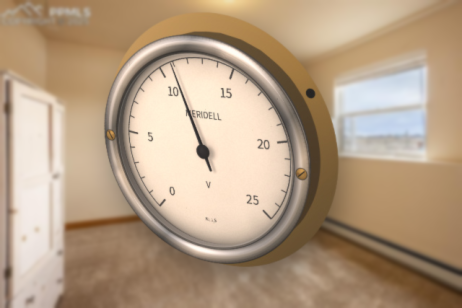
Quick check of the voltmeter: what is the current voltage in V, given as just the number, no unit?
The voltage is 11
